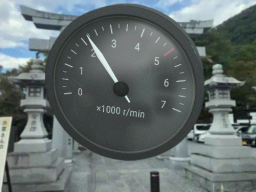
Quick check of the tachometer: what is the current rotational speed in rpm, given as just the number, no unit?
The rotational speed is 2250
